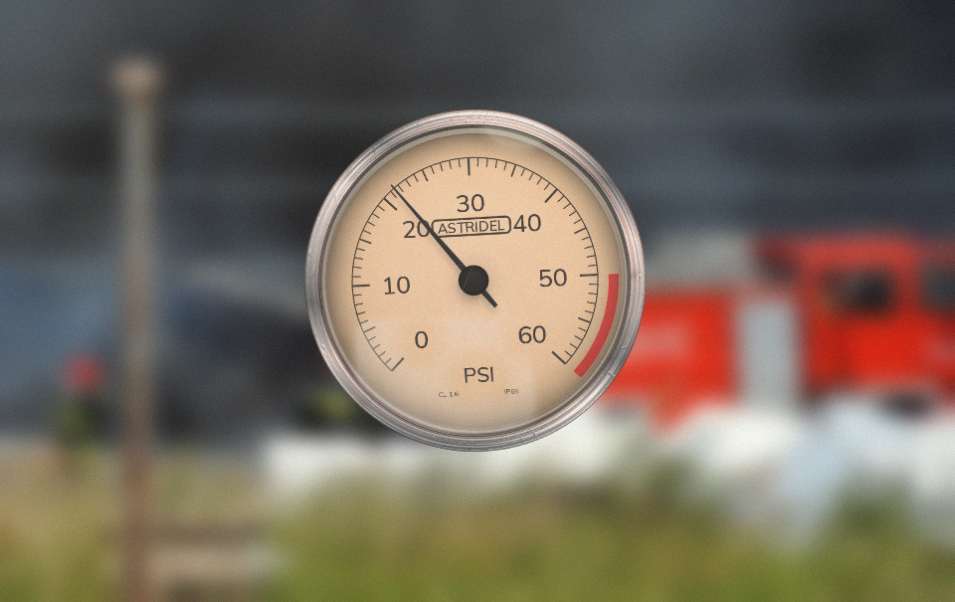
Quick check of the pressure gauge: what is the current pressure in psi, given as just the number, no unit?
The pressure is 21.5
